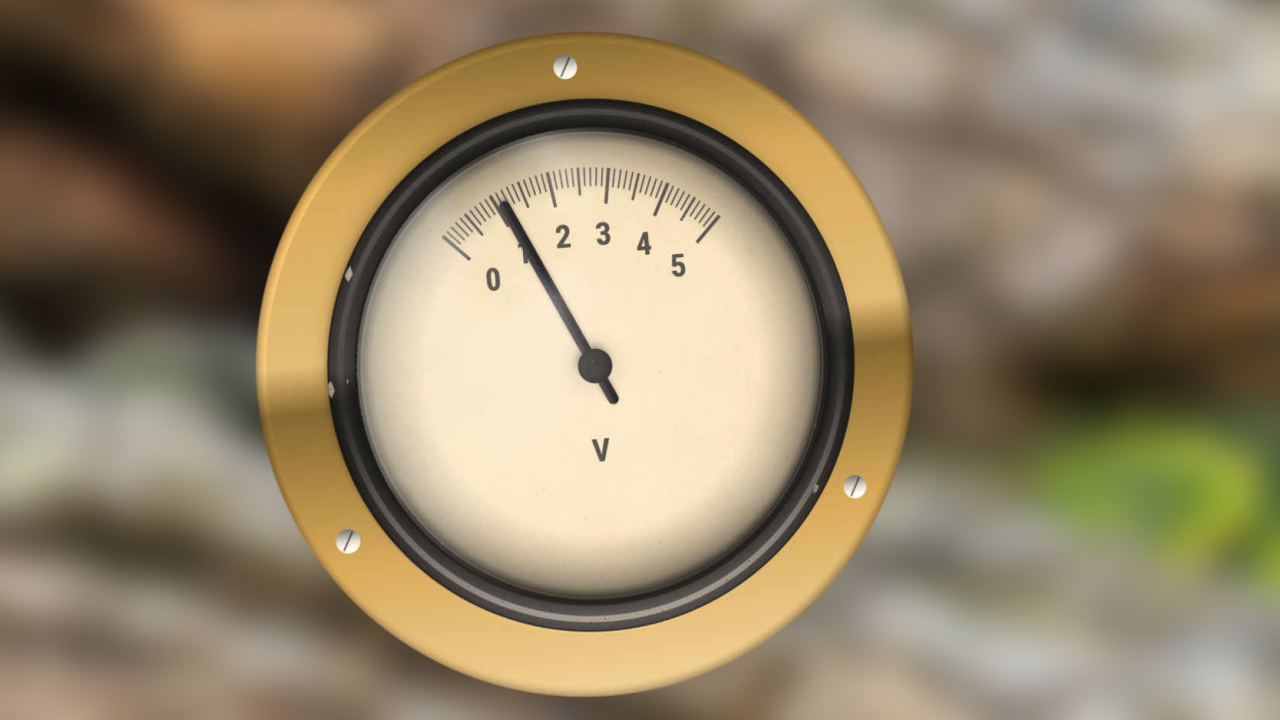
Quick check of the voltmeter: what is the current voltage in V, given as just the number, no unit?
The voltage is 1.1
